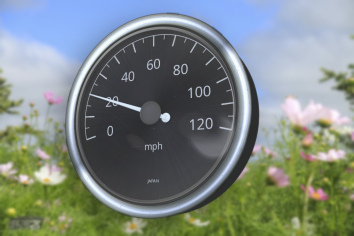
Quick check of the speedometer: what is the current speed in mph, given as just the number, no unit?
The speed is 20
